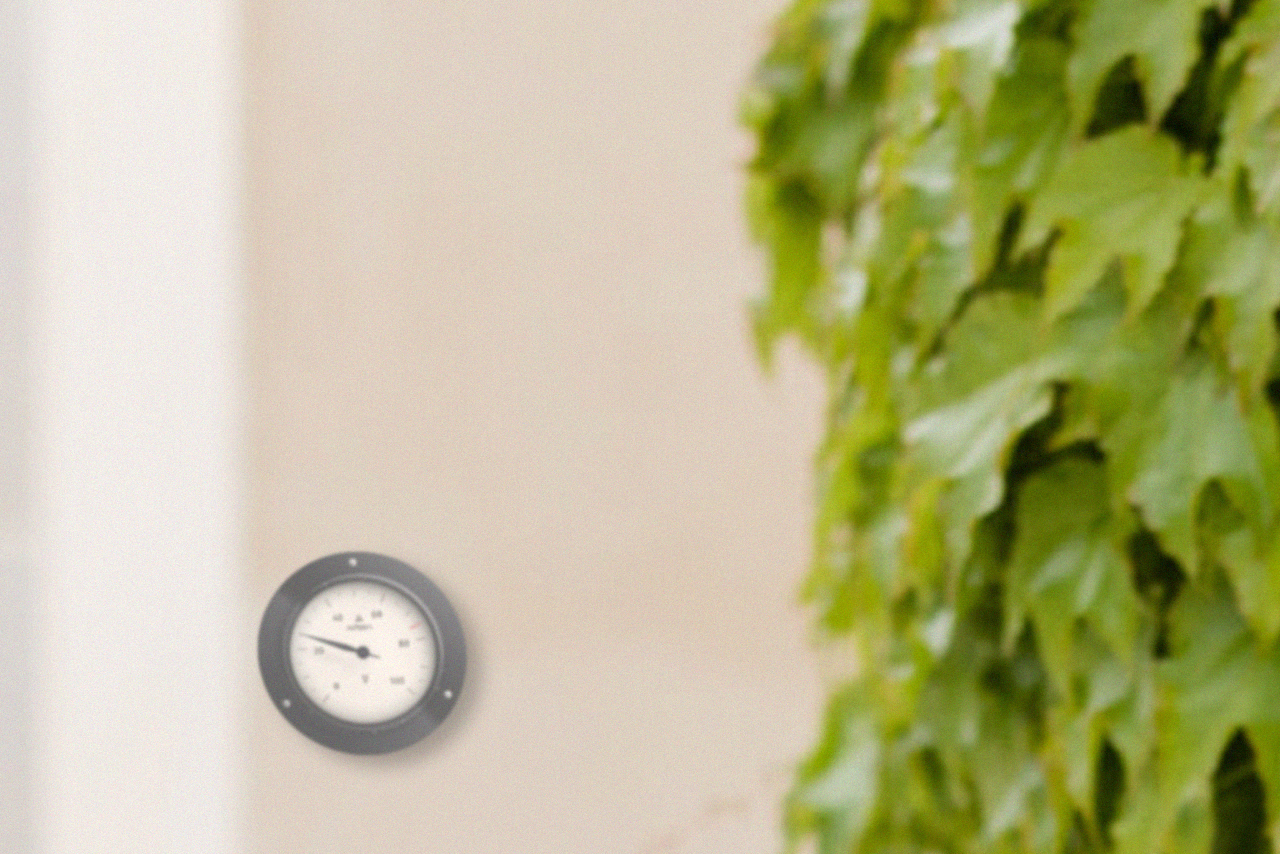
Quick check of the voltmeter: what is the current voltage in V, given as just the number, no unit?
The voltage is 25
